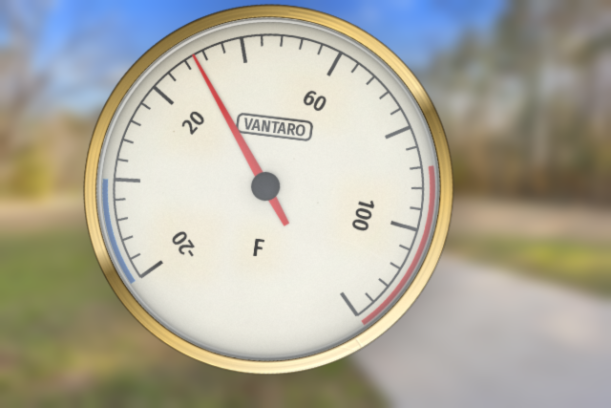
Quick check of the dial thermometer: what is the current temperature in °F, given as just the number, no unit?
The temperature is 30
